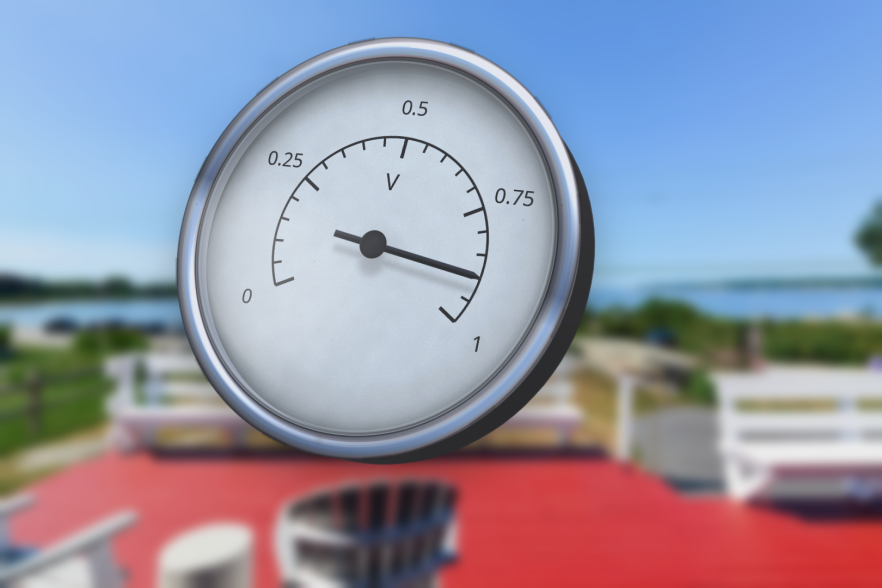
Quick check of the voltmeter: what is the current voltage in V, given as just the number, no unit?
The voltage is 0.9
